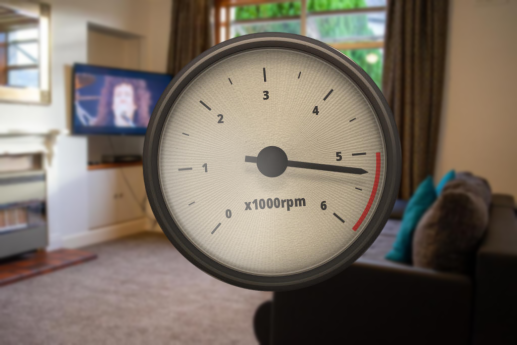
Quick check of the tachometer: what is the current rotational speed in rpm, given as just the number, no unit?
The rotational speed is 5250
